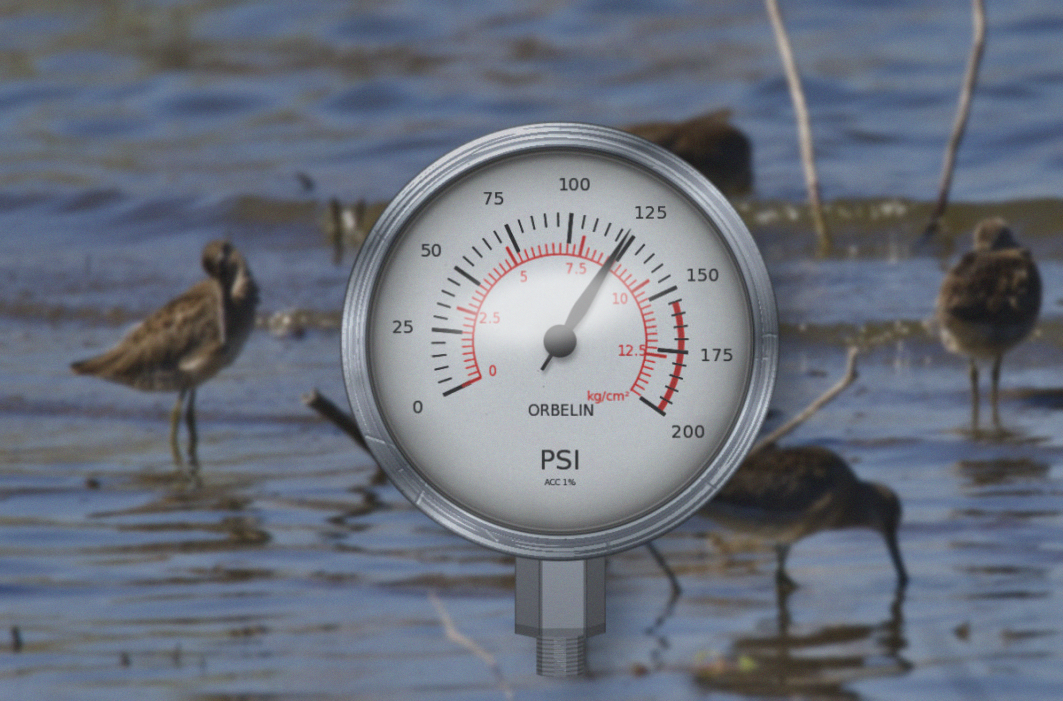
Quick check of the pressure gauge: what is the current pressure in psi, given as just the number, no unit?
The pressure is 122.5
